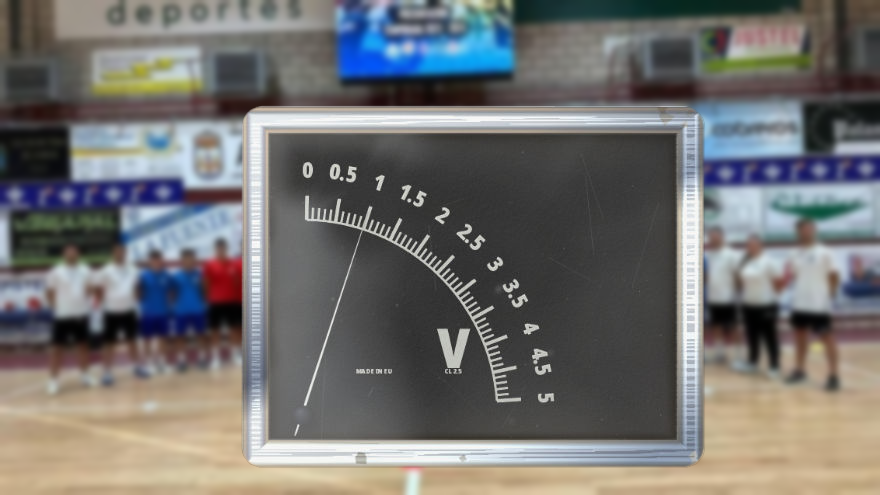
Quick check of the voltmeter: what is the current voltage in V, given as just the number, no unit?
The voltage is 1
